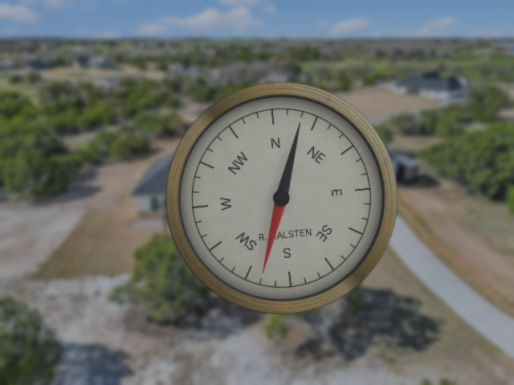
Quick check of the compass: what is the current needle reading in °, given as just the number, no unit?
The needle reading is 200
